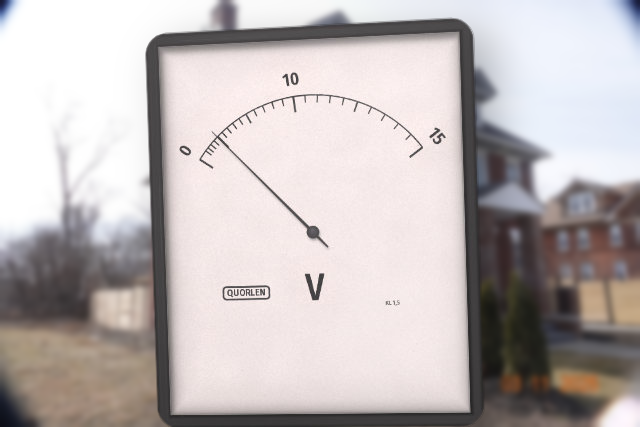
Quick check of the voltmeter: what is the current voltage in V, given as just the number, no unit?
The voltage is 5
